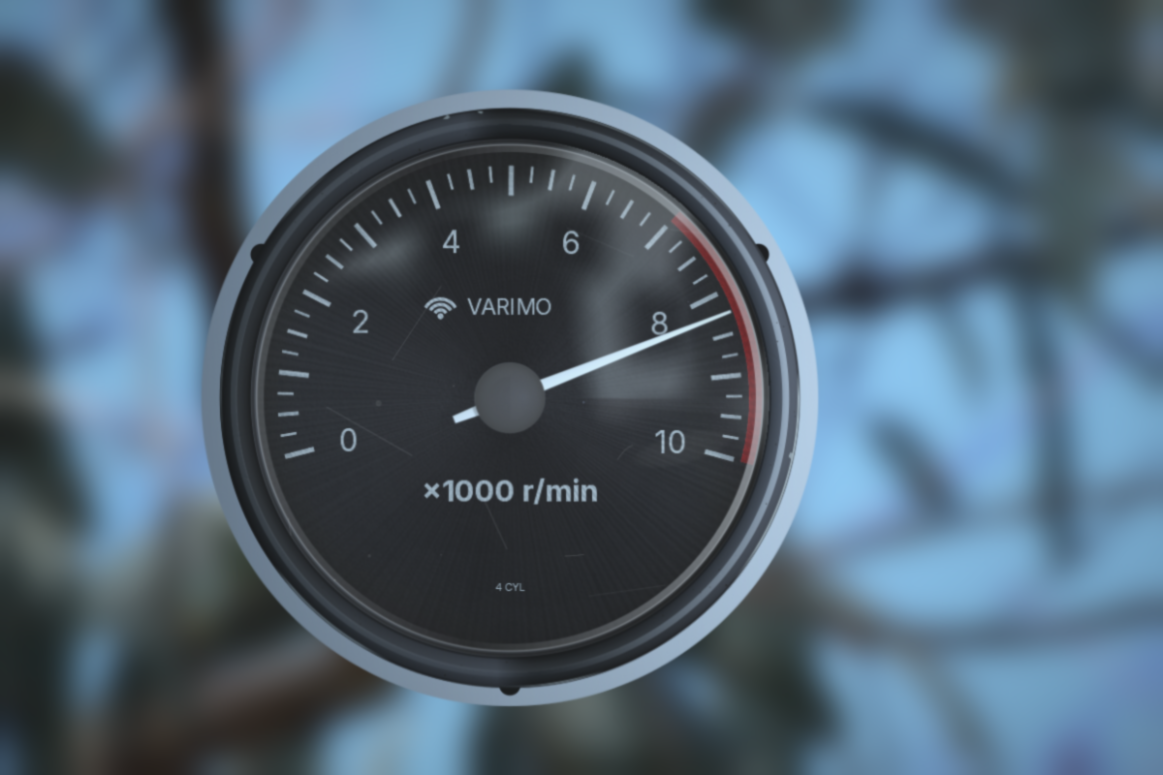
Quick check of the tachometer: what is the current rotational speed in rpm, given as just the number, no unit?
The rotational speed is 8250
